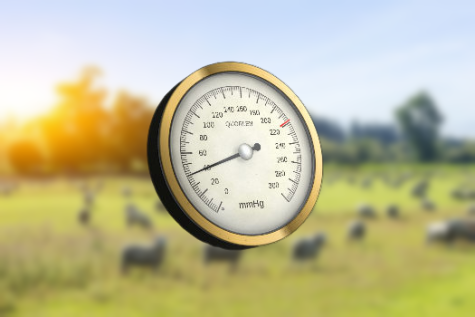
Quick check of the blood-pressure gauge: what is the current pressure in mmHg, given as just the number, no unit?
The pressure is 40
